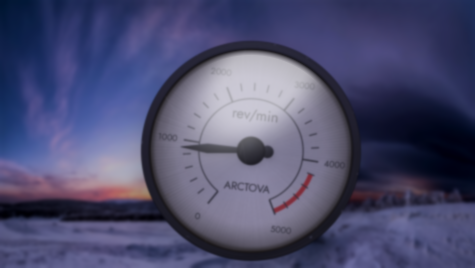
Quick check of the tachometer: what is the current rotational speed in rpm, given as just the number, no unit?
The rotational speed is 900
